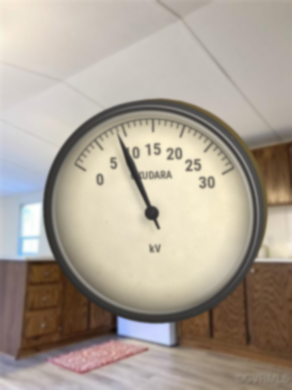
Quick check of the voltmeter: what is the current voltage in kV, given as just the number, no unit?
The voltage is 9
